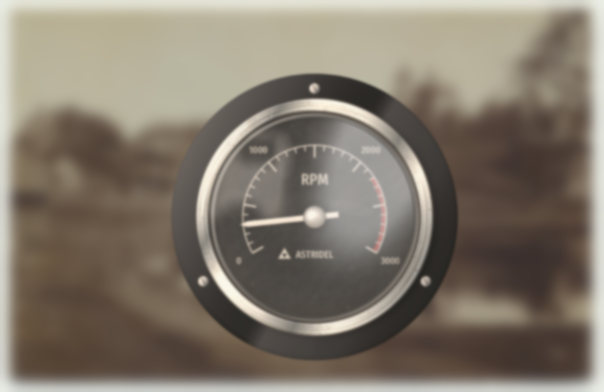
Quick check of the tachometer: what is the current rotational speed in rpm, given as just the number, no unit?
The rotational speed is 300
